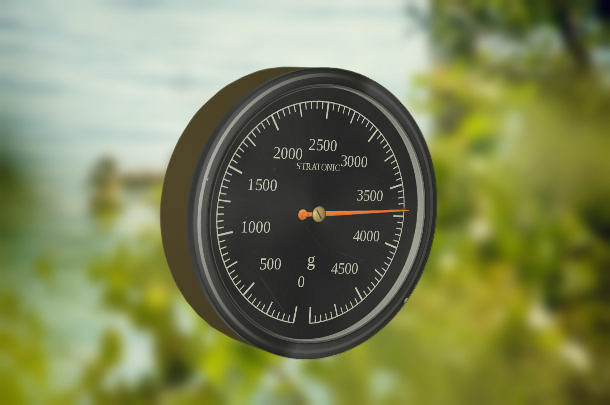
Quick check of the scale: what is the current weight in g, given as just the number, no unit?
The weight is 3700
